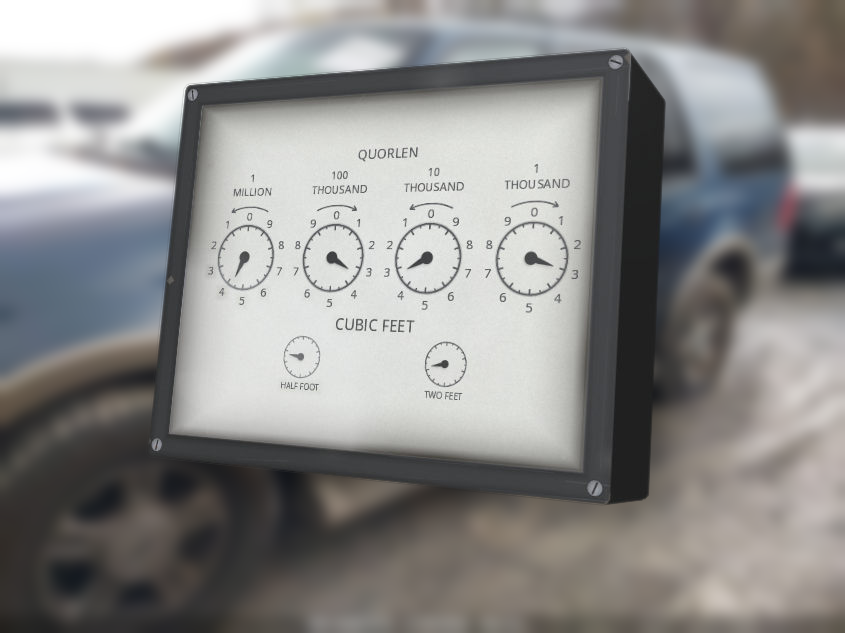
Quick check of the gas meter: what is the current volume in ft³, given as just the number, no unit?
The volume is 433300
